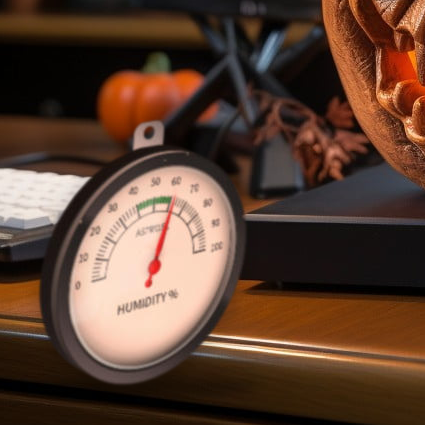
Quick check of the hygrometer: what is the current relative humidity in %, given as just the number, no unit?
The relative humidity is 60
